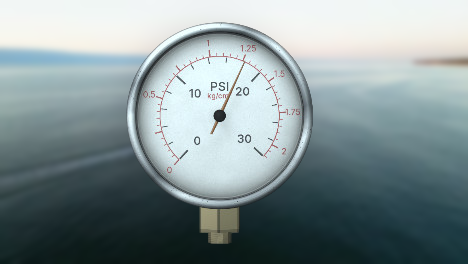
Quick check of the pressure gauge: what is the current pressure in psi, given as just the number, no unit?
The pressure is 18
